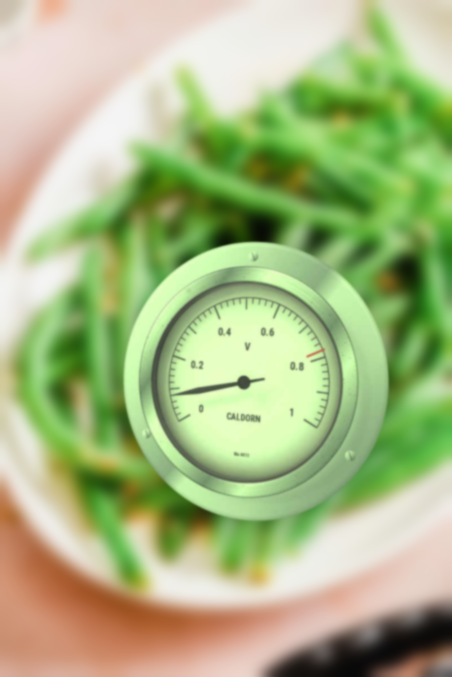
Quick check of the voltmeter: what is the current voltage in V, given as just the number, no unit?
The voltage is 0.08
